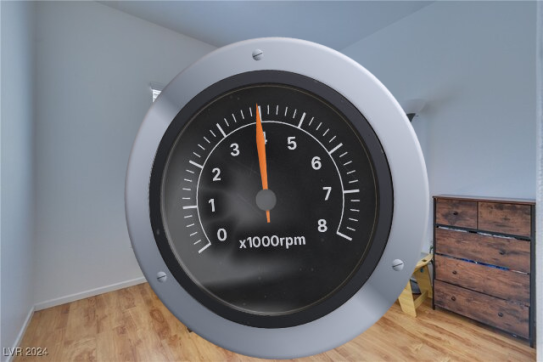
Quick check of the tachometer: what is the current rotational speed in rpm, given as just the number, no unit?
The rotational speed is 4000
